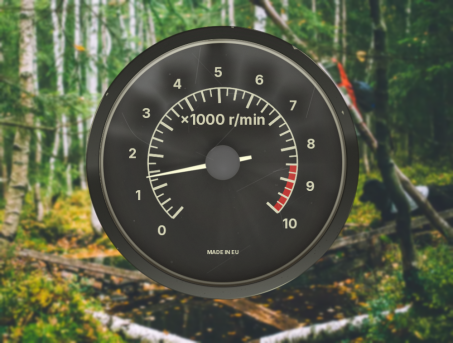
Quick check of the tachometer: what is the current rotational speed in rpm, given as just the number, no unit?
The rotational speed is 1375
